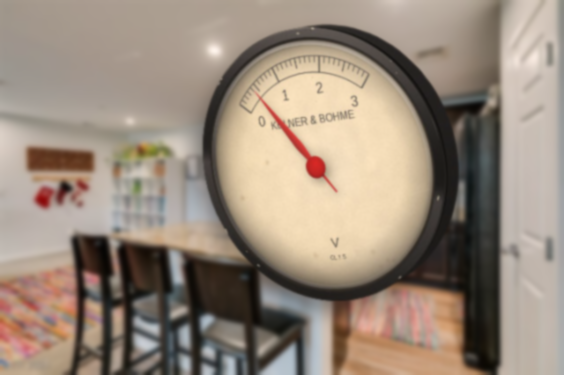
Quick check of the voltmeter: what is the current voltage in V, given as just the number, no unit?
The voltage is 0.5
